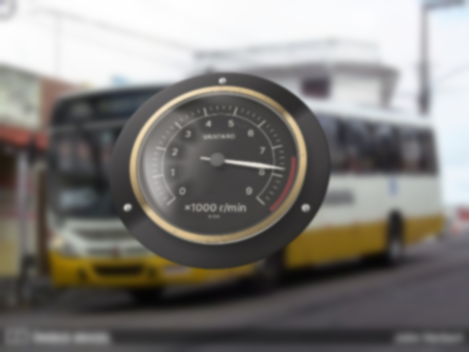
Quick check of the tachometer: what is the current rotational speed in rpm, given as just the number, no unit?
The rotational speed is 7800
